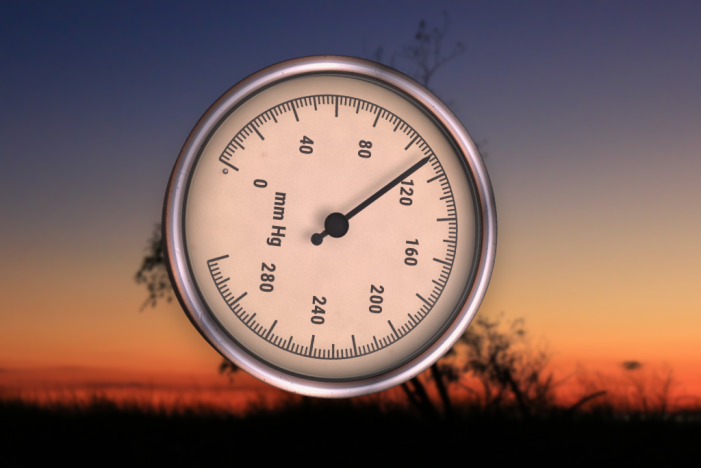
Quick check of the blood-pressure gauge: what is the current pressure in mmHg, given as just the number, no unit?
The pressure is 110
